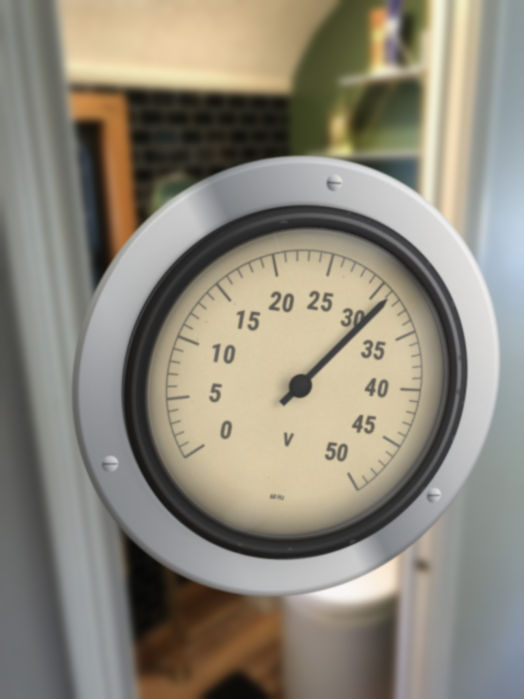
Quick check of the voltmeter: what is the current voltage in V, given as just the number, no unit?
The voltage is 31
